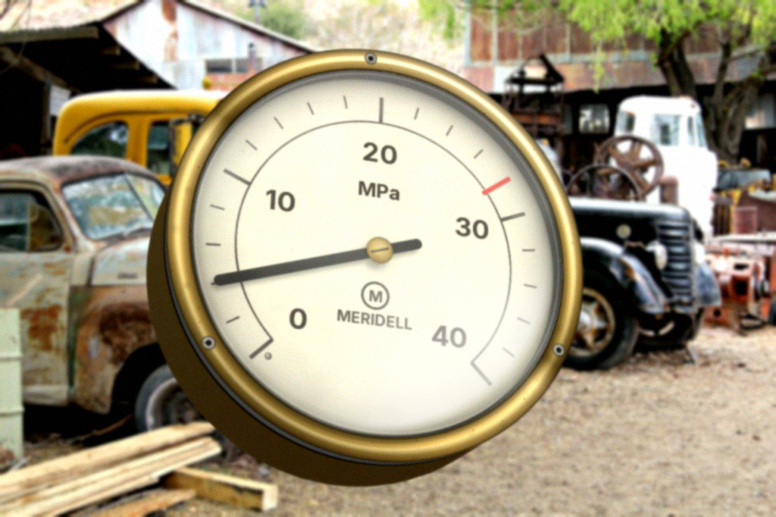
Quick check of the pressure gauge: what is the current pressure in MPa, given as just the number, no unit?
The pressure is 4
